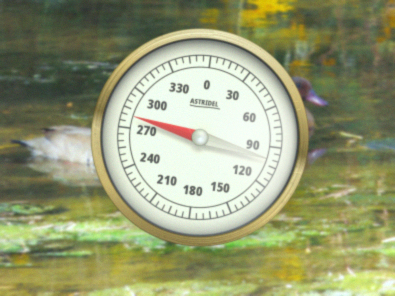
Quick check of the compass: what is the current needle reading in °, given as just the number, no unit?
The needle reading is 280
